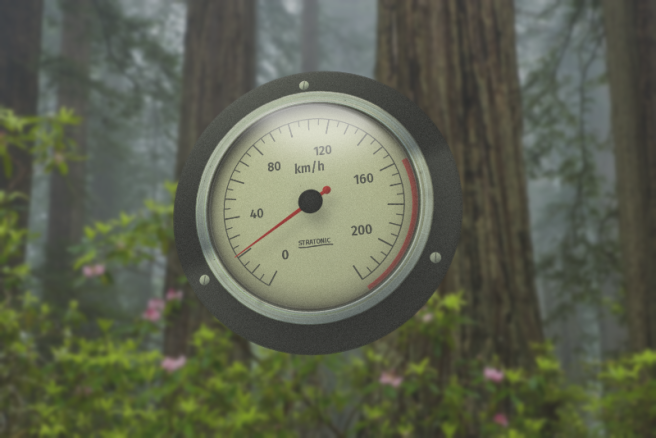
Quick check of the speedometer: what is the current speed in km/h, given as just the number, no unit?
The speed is 20
